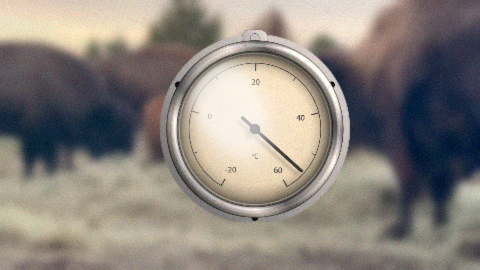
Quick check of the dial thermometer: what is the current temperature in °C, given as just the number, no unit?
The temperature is 55
